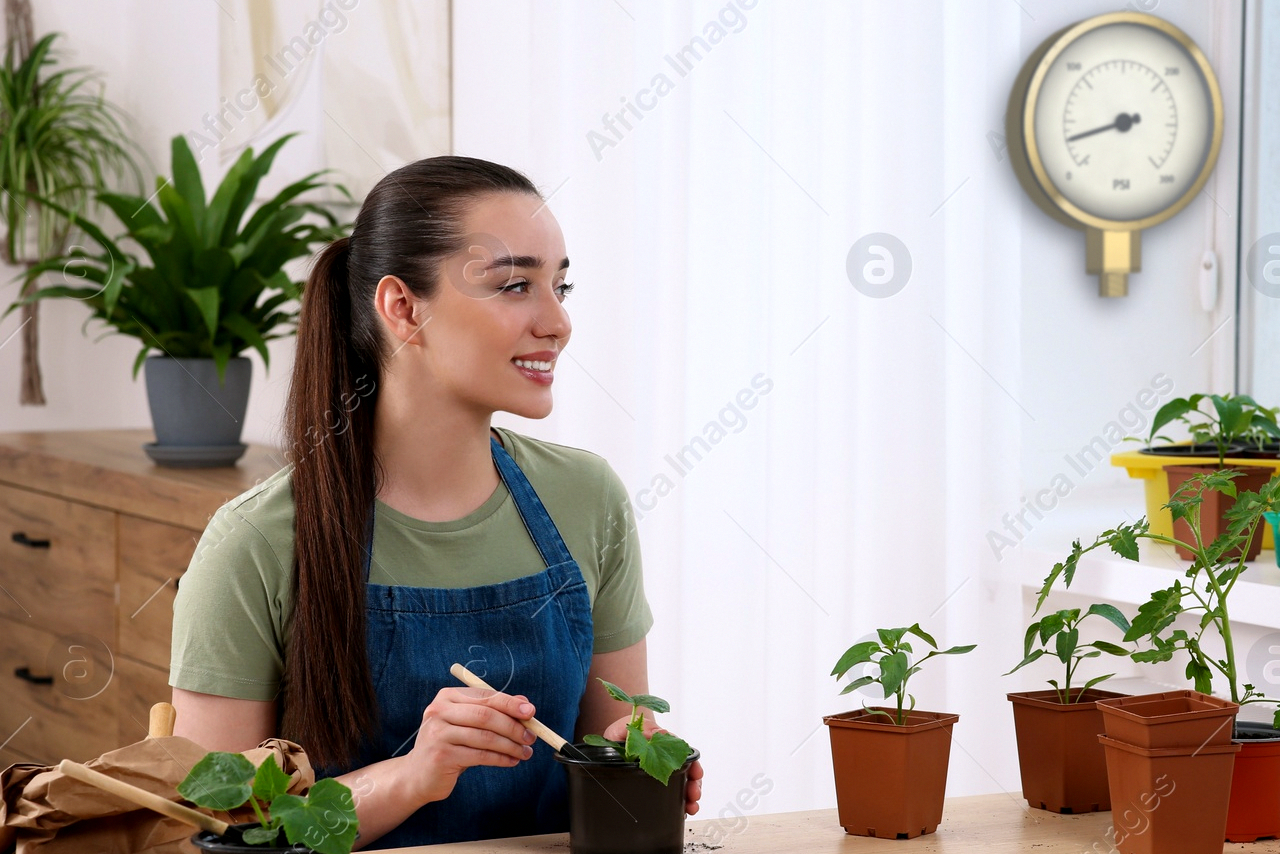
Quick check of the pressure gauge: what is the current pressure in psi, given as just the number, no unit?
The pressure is 30
